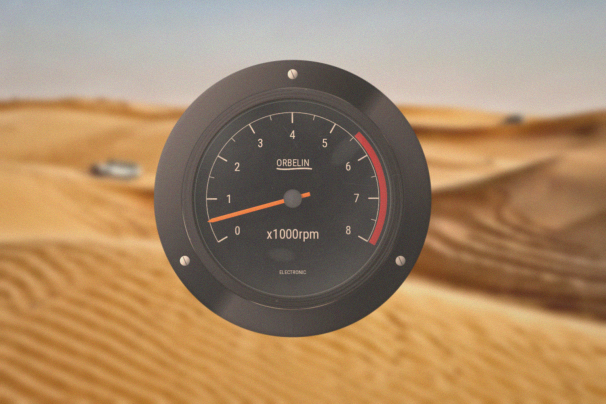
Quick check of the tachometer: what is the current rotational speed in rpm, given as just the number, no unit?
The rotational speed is 500
